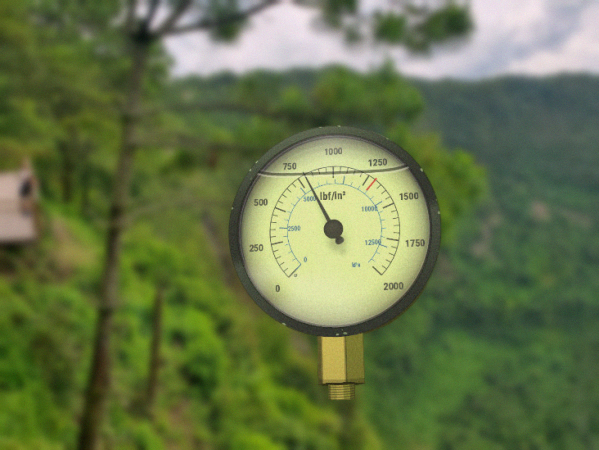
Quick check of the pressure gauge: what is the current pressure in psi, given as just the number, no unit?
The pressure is 800
